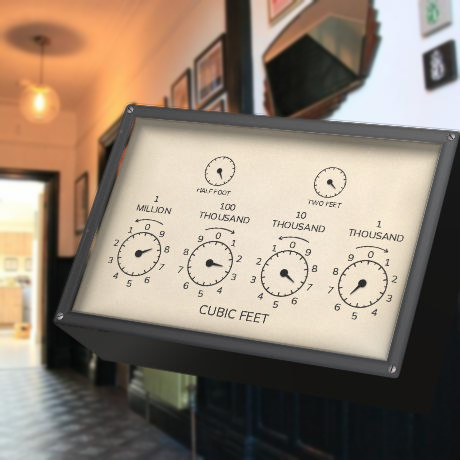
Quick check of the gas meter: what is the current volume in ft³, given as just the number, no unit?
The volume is 826600
